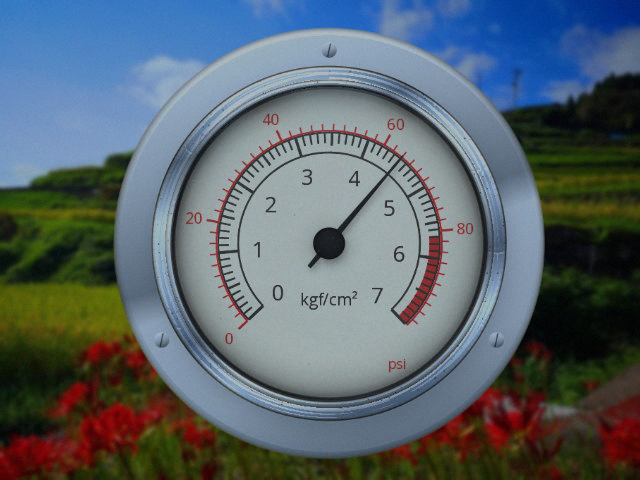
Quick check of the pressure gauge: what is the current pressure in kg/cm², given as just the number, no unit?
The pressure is 4.5
